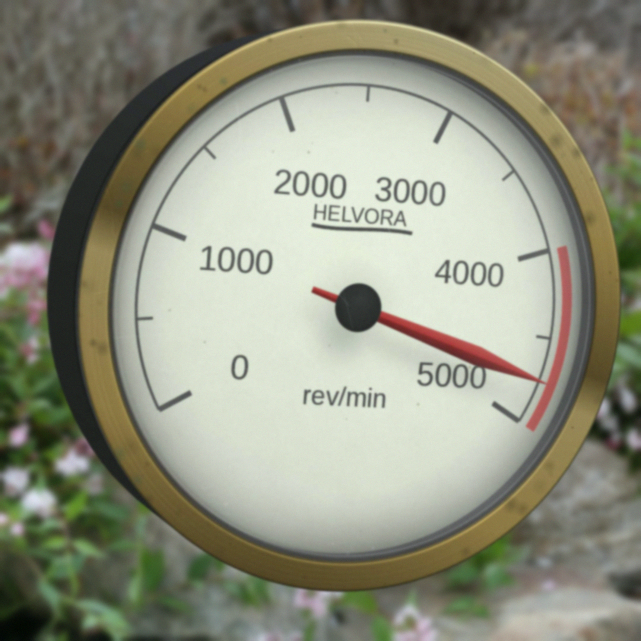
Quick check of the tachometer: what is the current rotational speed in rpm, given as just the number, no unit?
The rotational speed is 4750
